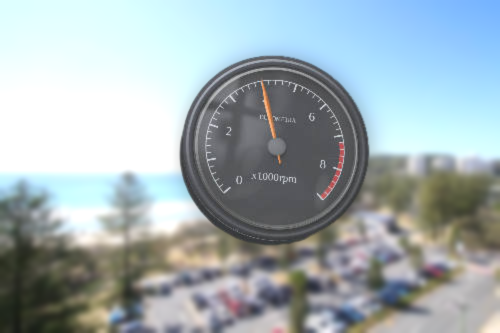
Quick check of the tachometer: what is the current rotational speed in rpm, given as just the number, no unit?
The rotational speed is 4000
